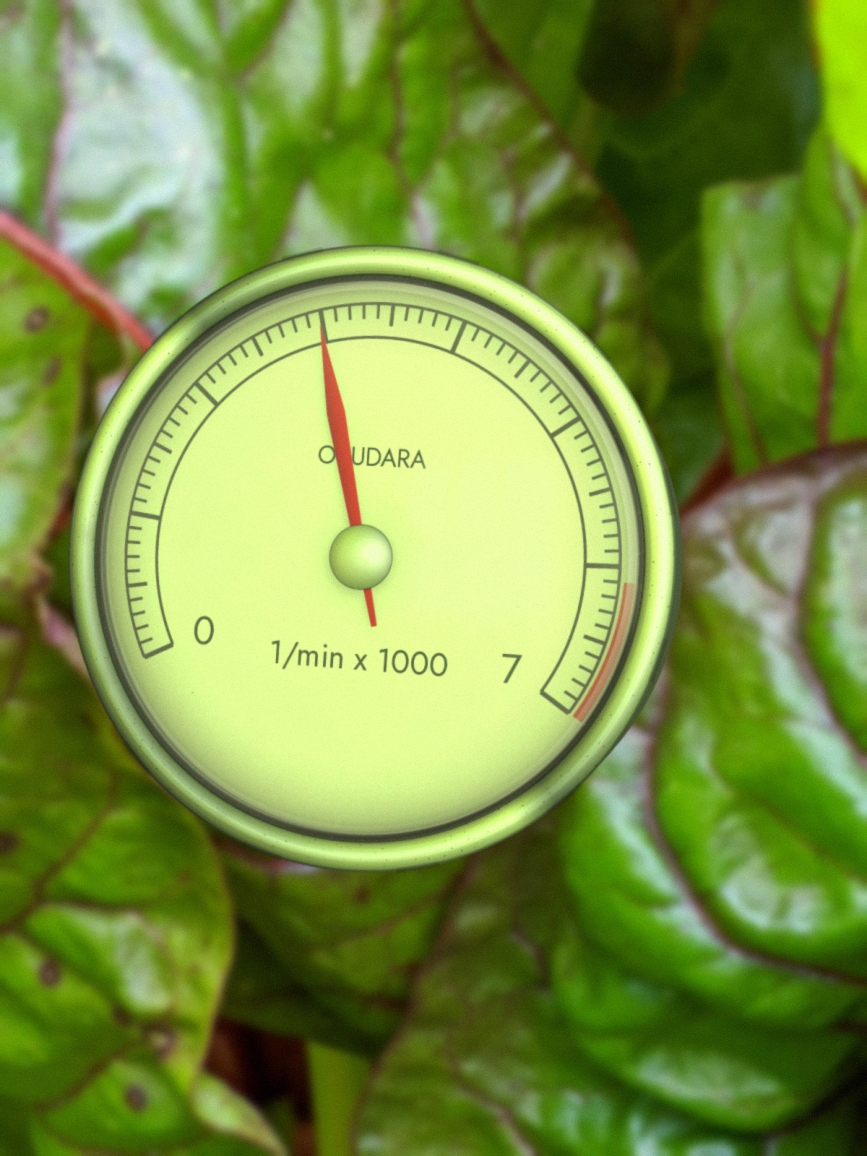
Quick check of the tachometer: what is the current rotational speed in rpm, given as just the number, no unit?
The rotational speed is 3000
